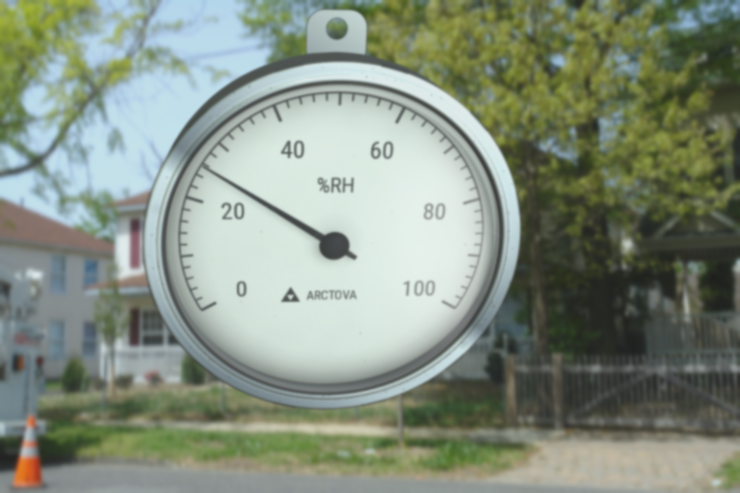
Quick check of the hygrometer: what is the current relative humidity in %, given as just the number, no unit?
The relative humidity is 26
